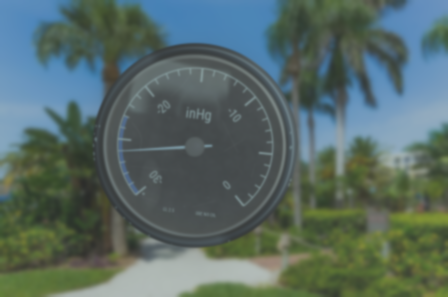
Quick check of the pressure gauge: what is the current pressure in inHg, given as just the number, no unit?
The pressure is -26
